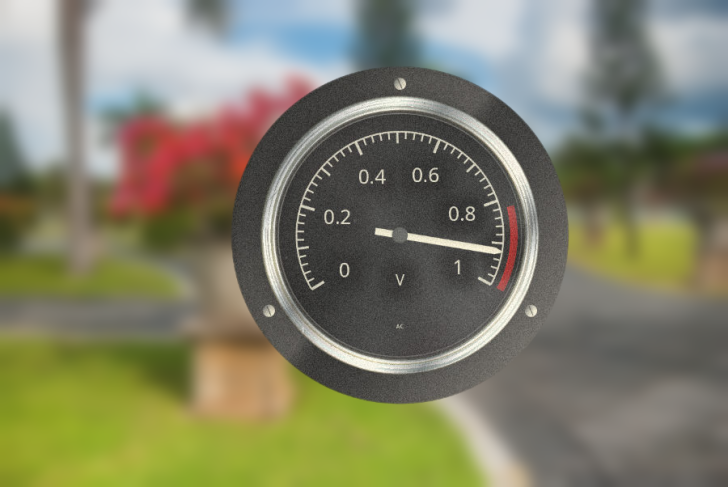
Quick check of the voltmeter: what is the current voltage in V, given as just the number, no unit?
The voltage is 0.92
